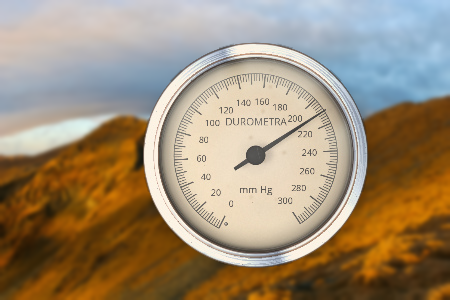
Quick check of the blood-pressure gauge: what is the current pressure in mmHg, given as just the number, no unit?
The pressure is 210
